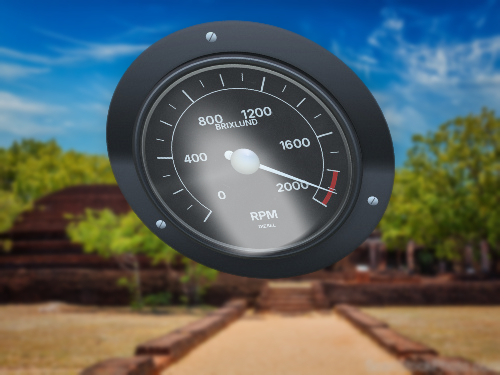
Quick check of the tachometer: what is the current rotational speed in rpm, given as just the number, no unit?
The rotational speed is 1900
